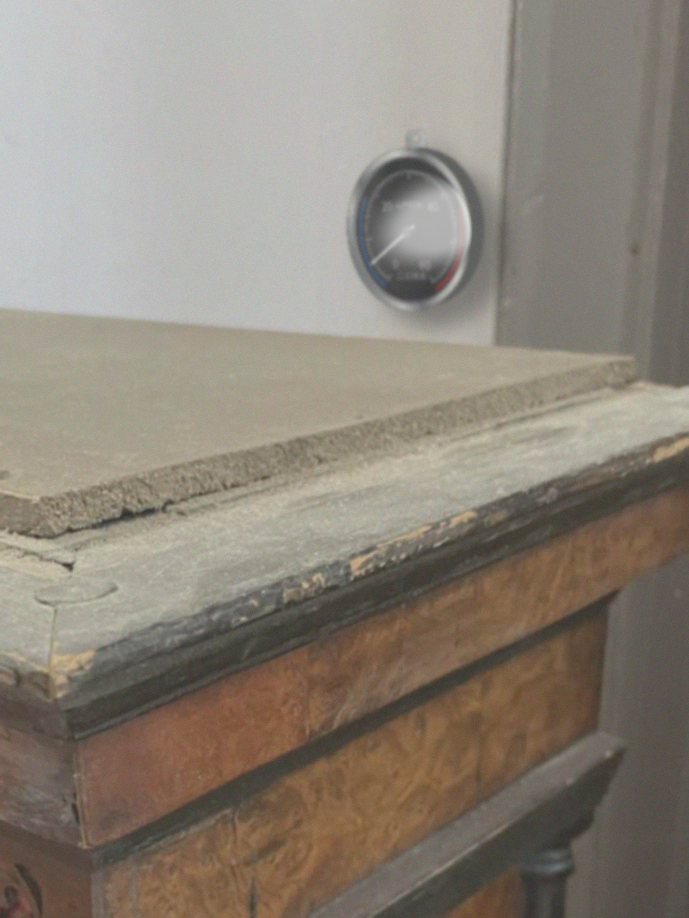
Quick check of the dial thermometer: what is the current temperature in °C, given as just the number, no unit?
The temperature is 5
